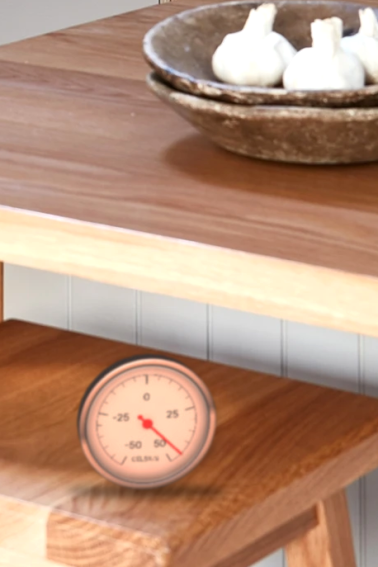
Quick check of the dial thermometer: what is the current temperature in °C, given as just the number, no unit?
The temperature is 45
